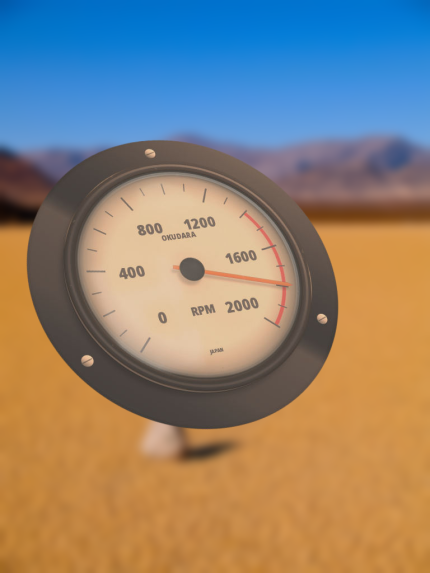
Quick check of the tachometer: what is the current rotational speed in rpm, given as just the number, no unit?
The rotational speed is 1800
